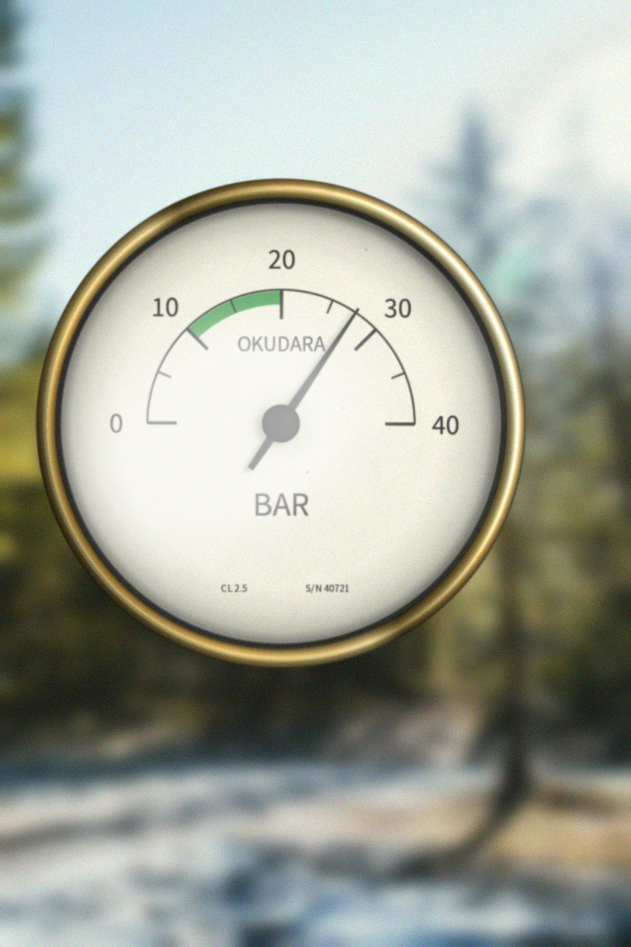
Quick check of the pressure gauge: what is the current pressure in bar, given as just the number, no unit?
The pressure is 27.5
